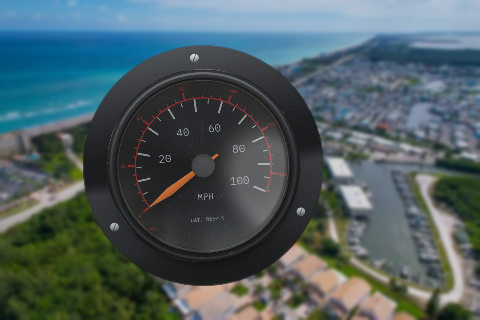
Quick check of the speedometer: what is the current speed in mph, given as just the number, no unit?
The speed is 0
